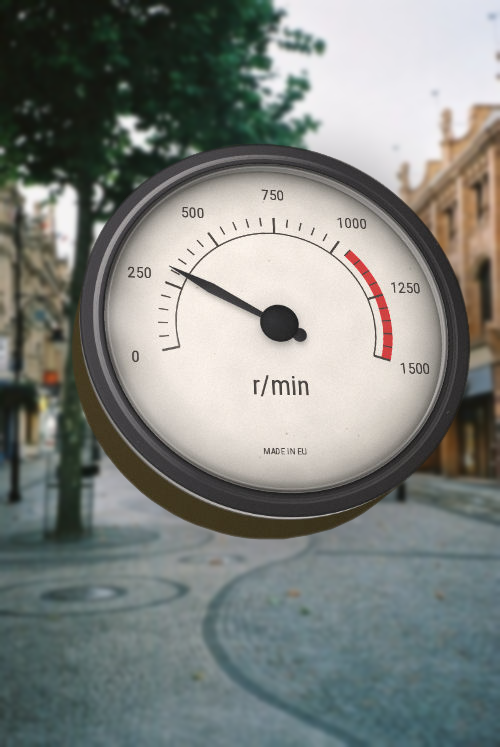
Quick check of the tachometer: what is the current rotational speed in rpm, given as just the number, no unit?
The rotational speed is 300
